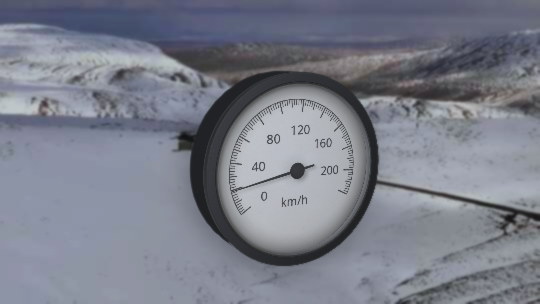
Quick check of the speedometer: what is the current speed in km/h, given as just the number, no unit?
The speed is 20
